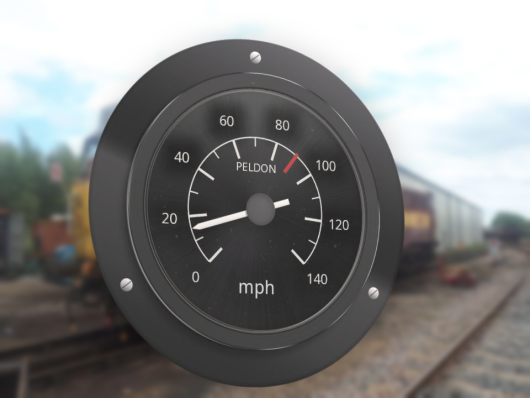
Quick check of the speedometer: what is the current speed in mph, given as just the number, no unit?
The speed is 15
